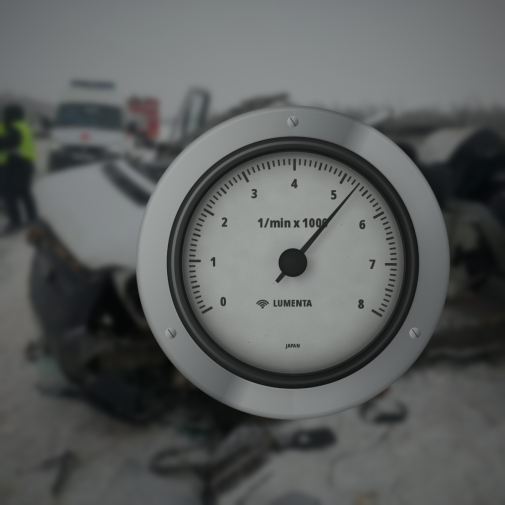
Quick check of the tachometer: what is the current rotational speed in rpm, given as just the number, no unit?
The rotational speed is 5300
